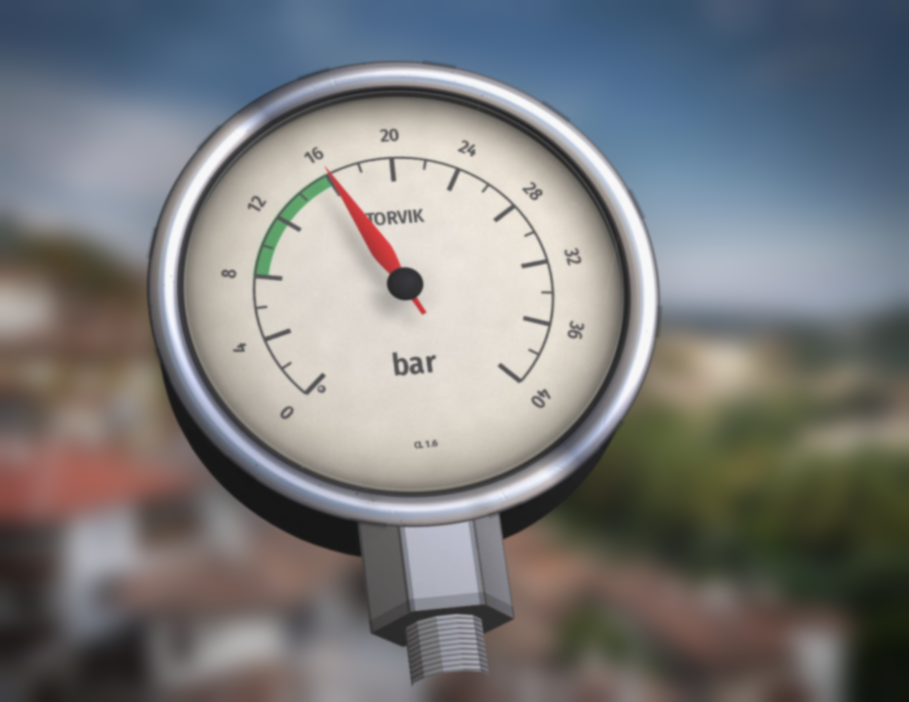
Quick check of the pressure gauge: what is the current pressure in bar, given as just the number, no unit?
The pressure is 16
